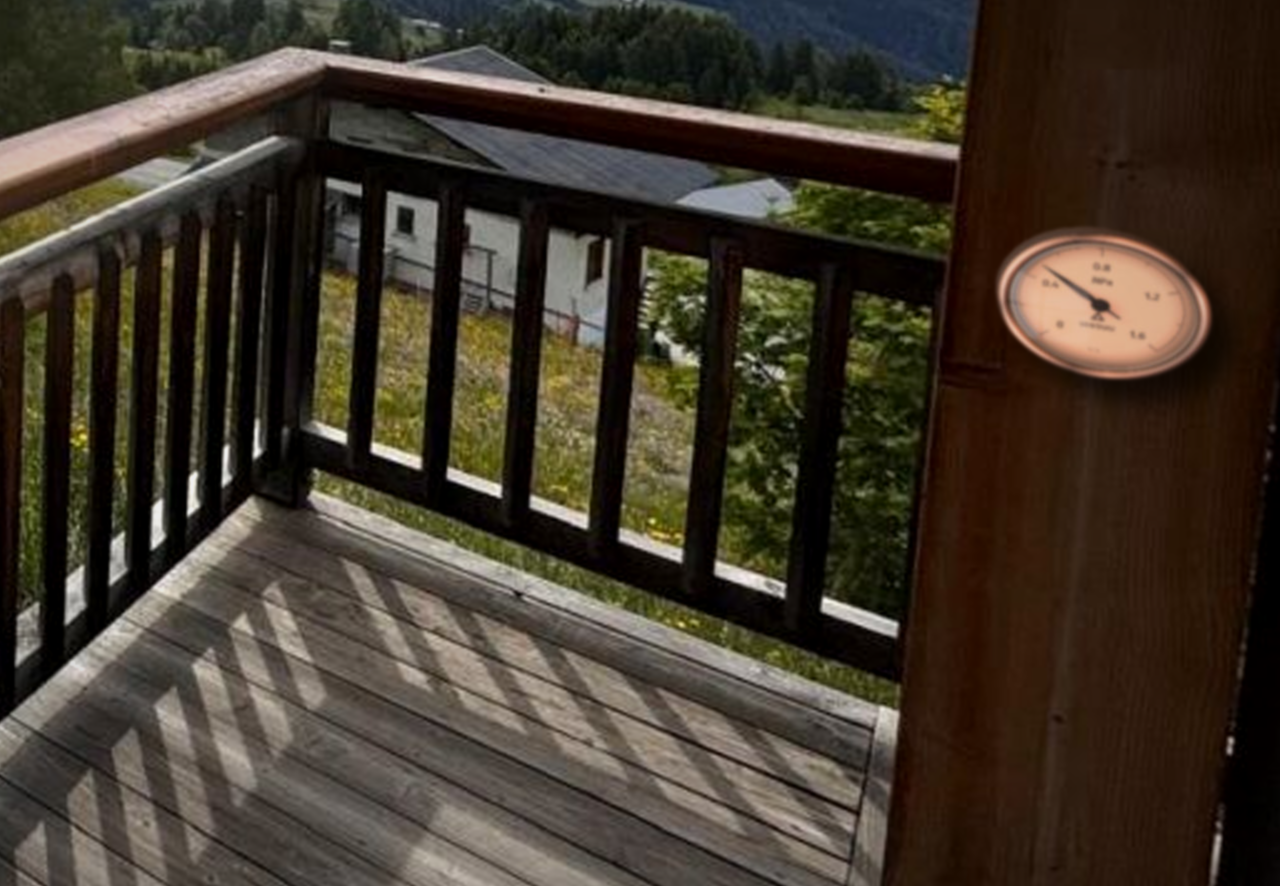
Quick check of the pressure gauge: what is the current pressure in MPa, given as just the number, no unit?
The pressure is 0.5
